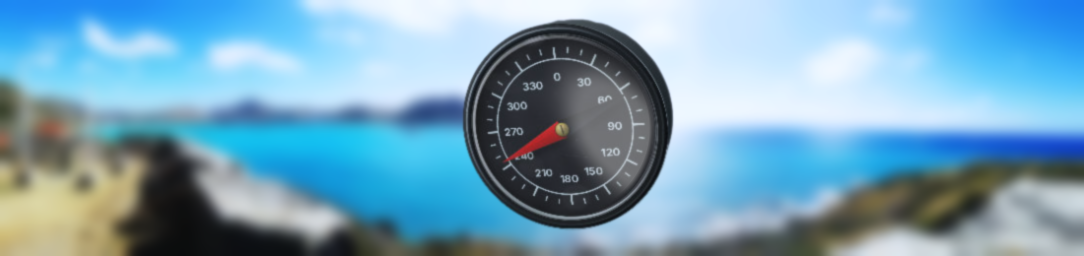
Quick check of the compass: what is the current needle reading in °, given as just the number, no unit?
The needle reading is 245
